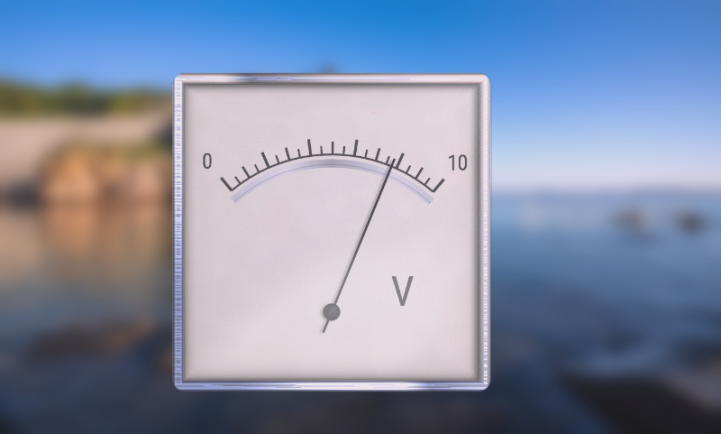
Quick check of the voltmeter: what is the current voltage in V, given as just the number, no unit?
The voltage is 7.75
